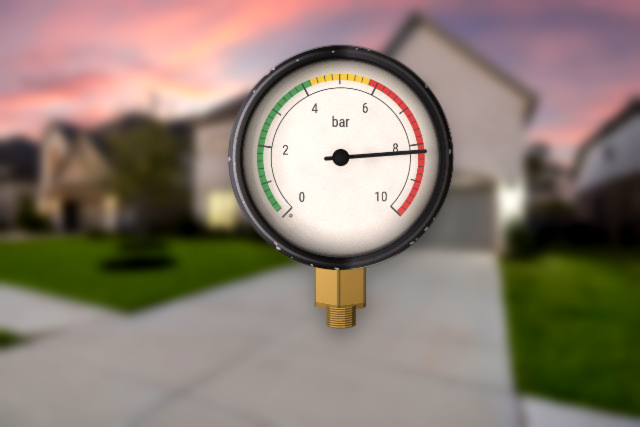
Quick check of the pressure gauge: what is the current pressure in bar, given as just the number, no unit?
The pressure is 8.2
